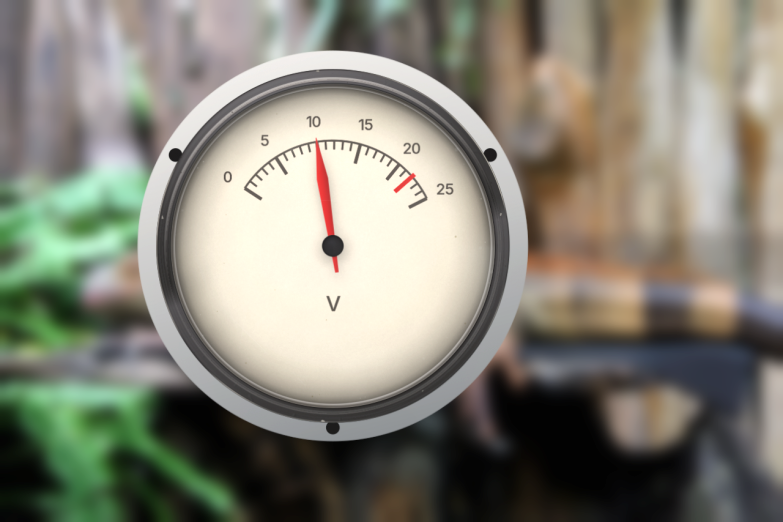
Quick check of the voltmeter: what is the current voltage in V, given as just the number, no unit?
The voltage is 10
